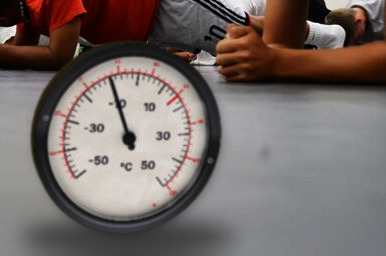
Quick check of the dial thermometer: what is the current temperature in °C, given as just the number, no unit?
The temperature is -10
